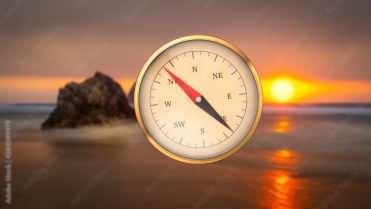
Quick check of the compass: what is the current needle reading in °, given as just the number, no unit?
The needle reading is 320
